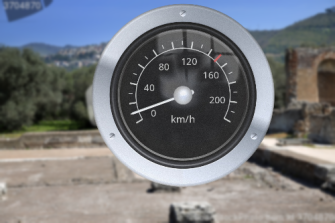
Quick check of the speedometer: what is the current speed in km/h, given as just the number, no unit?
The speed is 10
